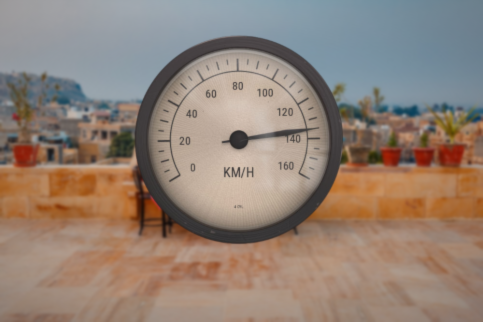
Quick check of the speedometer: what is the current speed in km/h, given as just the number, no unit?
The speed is 135
